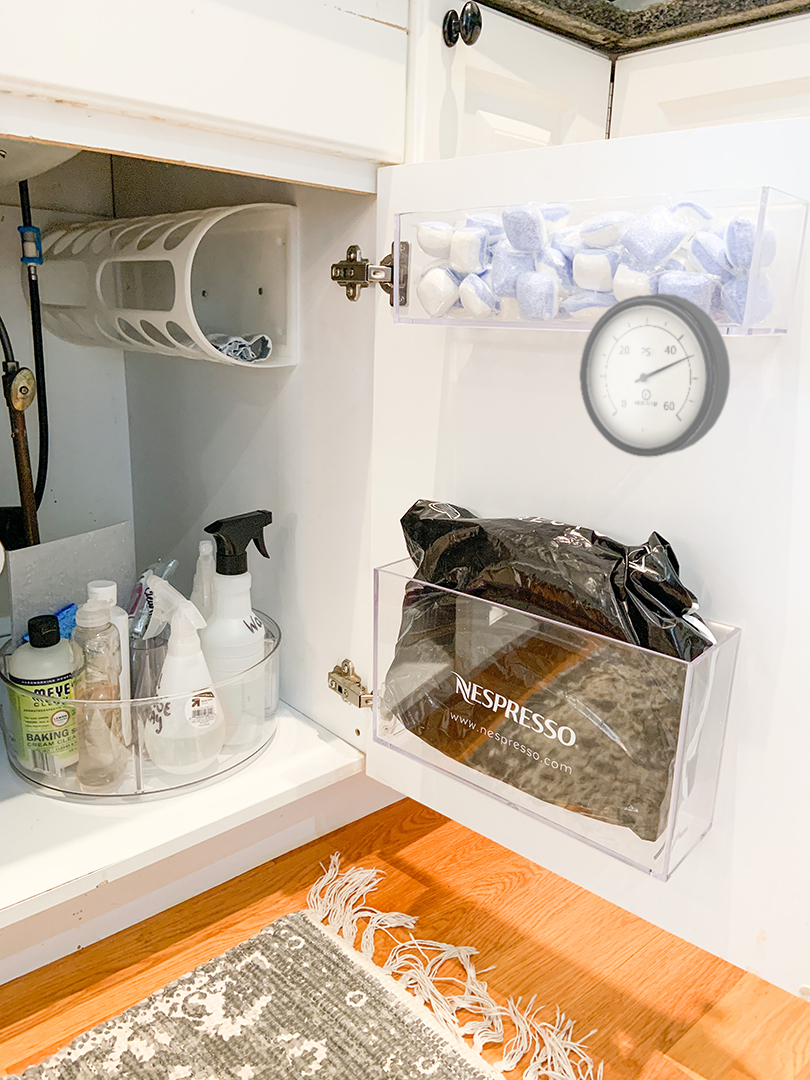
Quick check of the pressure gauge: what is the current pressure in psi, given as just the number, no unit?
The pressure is 45
